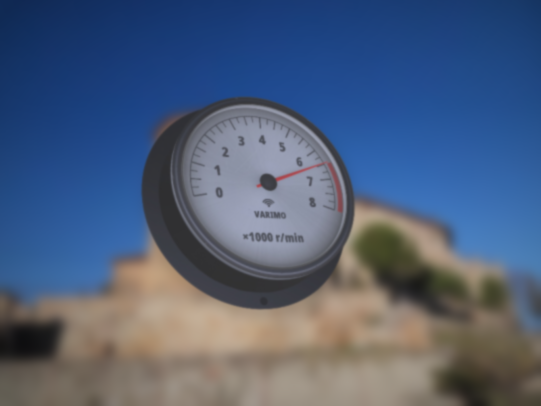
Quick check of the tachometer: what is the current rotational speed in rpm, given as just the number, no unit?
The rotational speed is 6500
